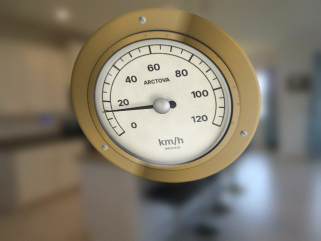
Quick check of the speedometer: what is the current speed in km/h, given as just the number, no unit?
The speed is 15
